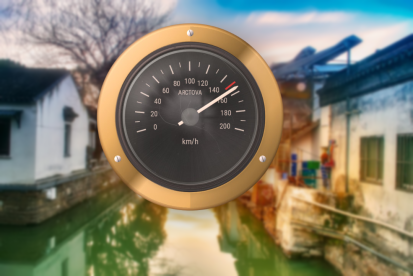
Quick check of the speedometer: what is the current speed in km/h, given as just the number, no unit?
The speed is 155
